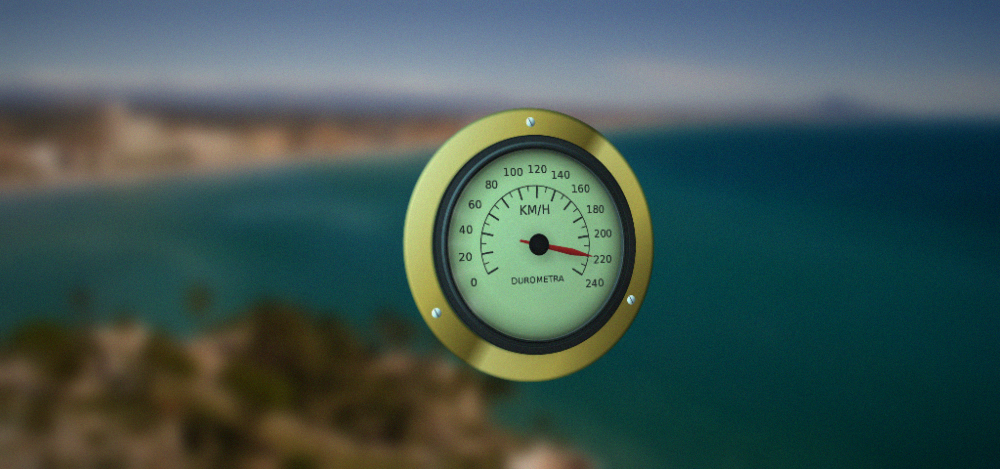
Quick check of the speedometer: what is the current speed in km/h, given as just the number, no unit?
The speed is 220
